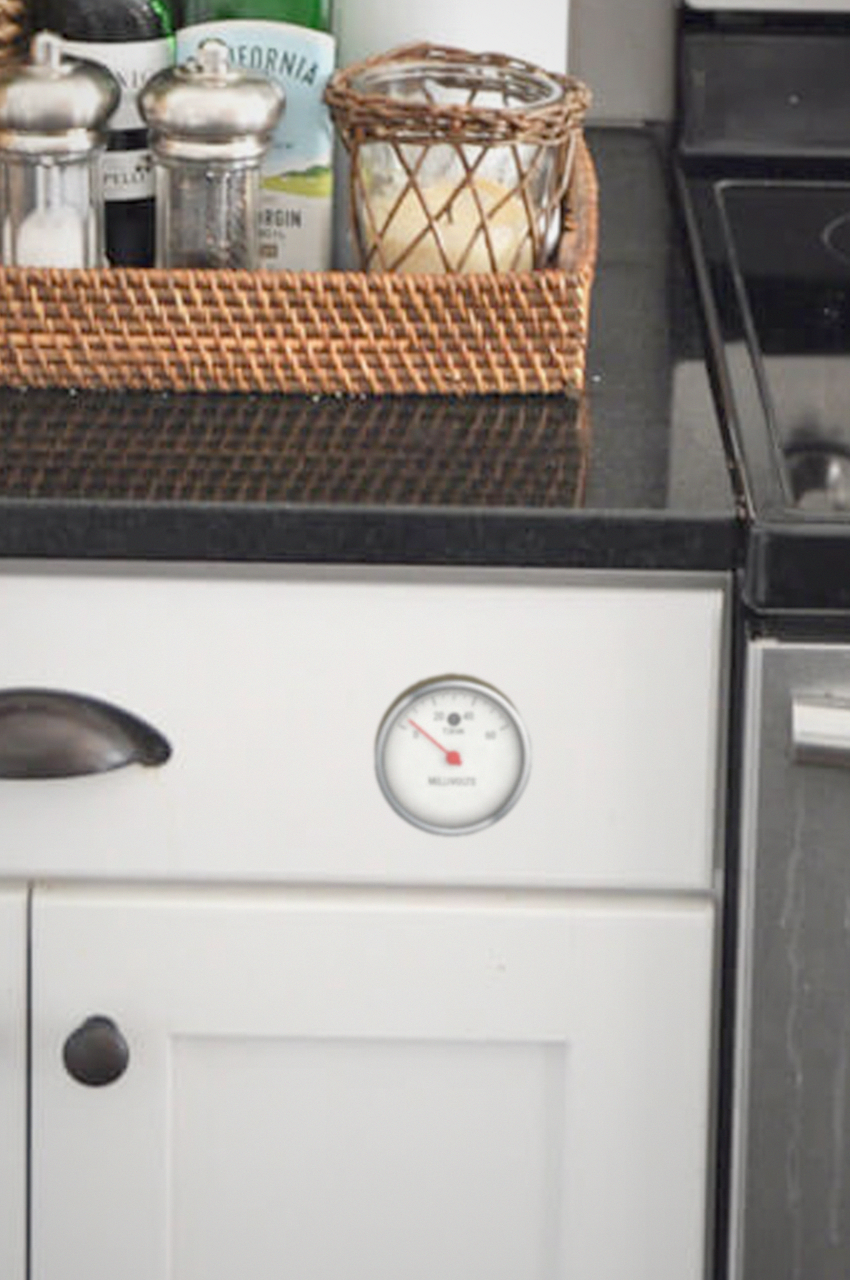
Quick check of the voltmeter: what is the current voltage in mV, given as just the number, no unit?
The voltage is 5
